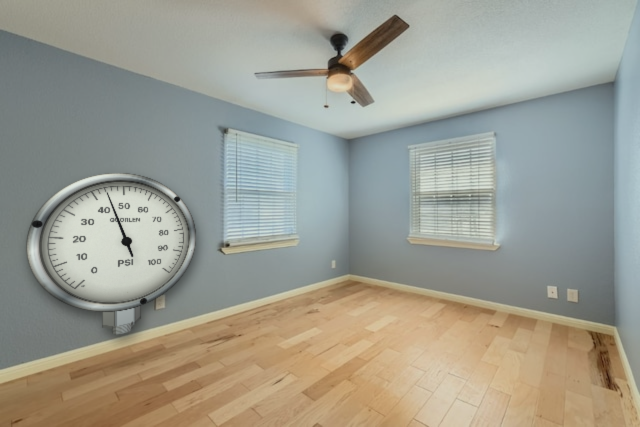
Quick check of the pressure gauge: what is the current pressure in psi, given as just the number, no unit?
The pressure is 44
